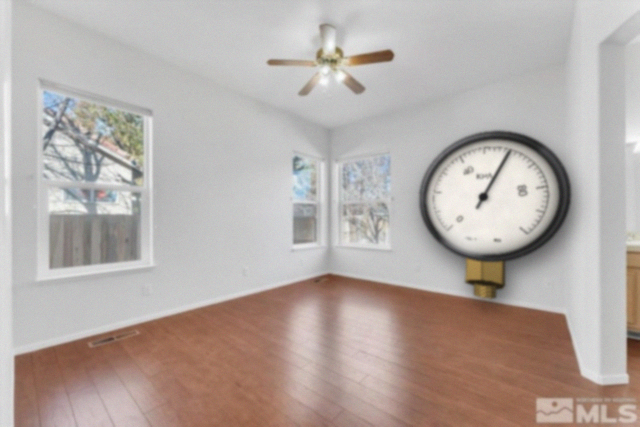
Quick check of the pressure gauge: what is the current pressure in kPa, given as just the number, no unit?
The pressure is 60
